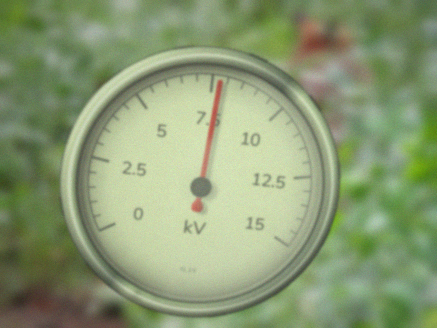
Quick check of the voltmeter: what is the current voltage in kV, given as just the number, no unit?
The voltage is 7.75
